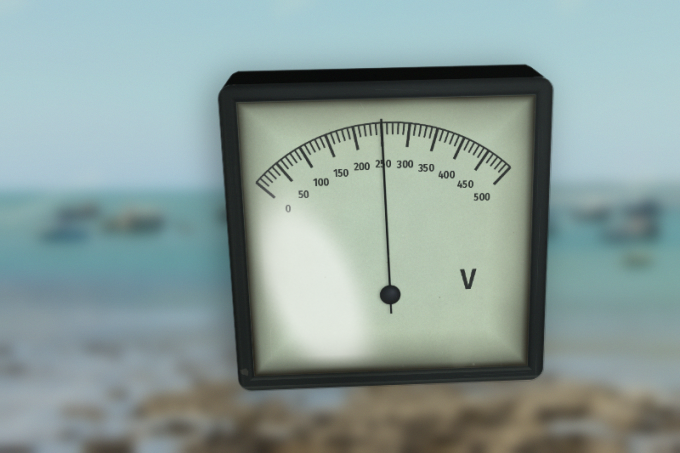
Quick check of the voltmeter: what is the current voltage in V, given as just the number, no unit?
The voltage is 250
